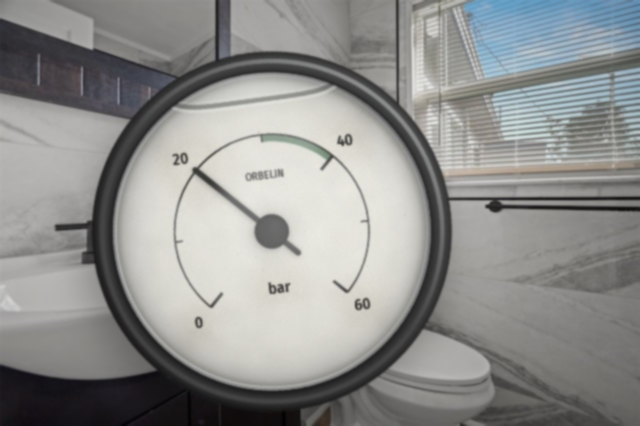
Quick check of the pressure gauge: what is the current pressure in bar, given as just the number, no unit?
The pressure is 20
